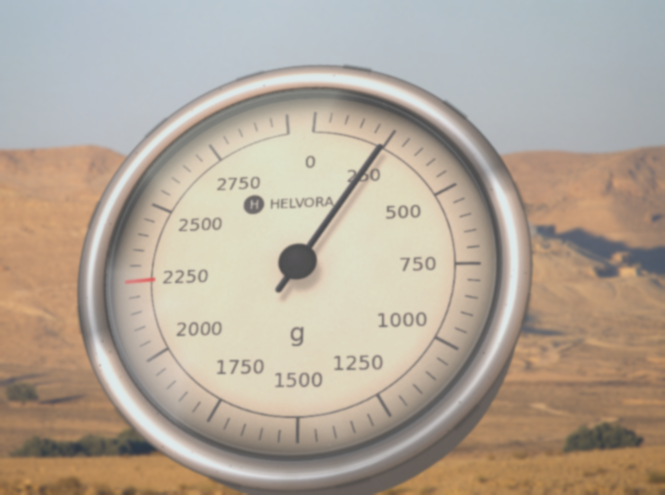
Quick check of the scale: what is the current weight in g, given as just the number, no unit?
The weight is 250
